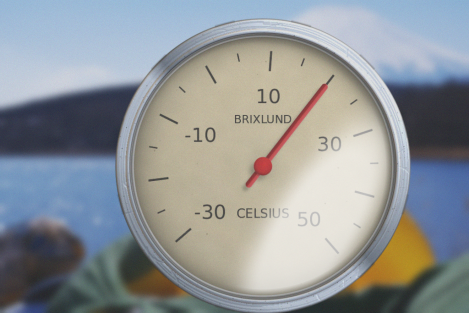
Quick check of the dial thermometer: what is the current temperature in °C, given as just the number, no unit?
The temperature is 20
